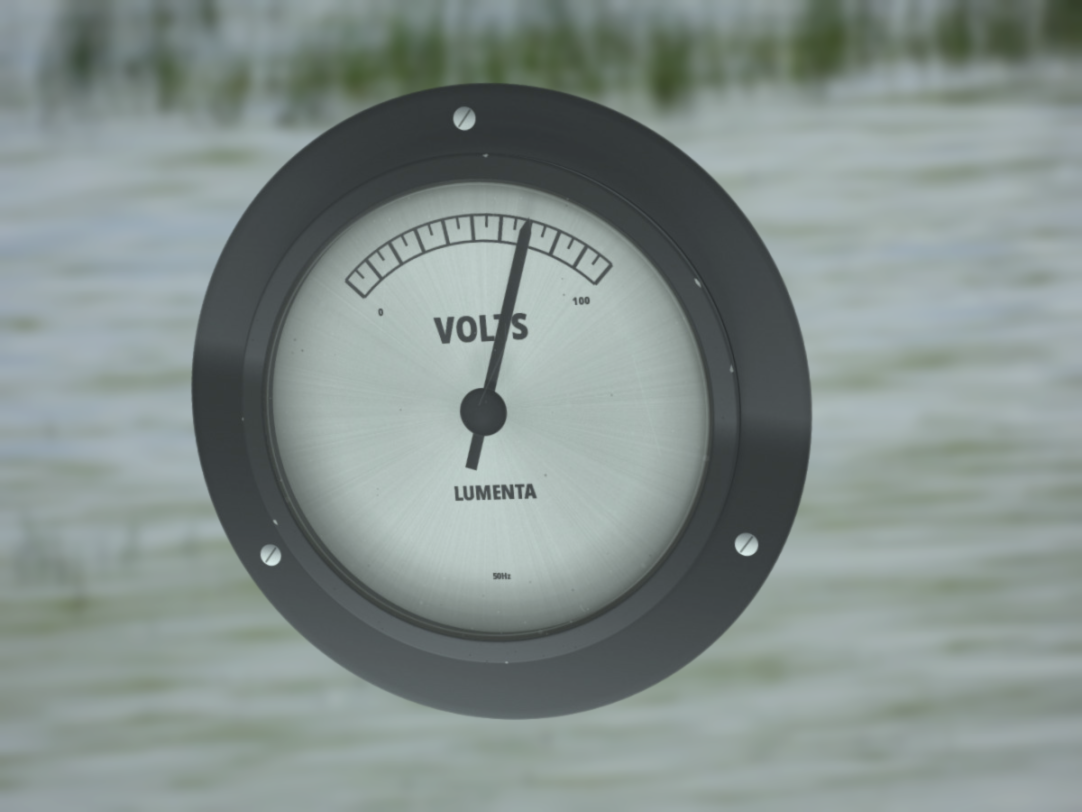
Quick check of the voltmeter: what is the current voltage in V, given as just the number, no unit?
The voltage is 70
